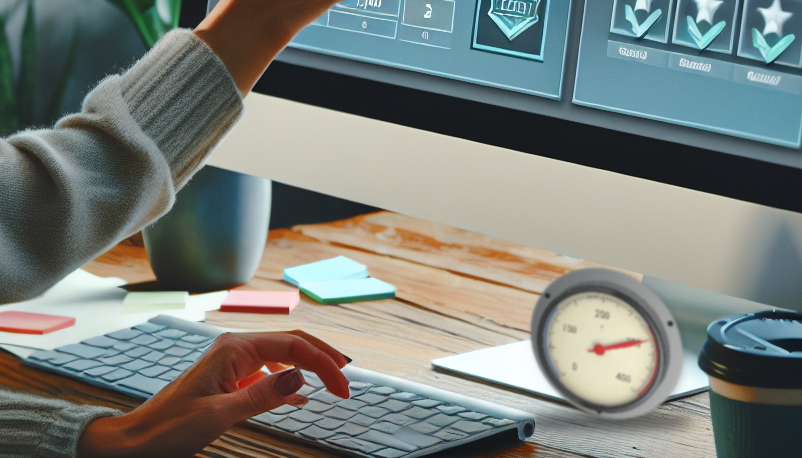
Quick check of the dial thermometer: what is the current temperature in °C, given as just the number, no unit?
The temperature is 300
